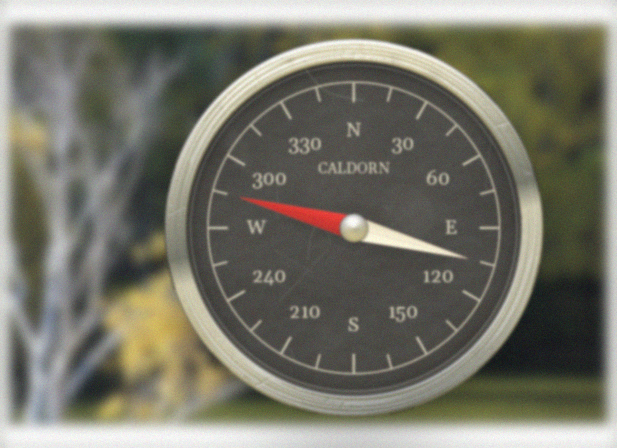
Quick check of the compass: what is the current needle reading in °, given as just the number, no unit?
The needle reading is 285
